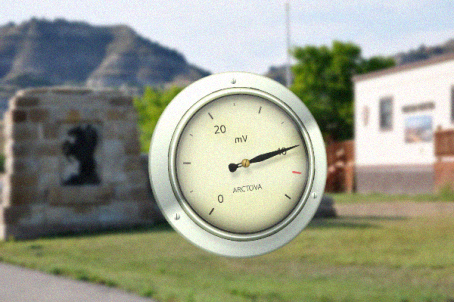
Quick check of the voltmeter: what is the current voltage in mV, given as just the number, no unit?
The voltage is 40
